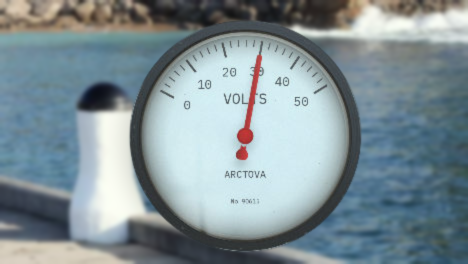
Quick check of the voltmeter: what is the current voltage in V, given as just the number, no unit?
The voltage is 30
